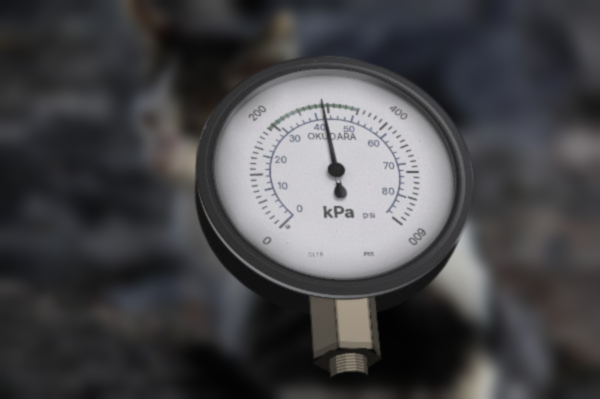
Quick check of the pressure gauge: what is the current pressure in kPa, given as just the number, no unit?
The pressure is 290
